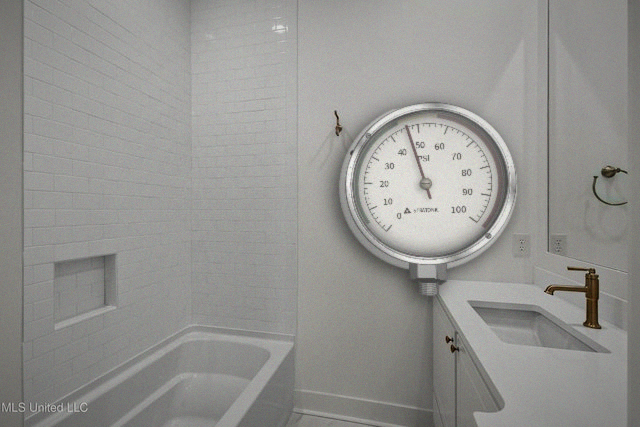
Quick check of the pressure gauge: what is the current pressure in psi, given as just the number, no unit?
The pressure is 46
